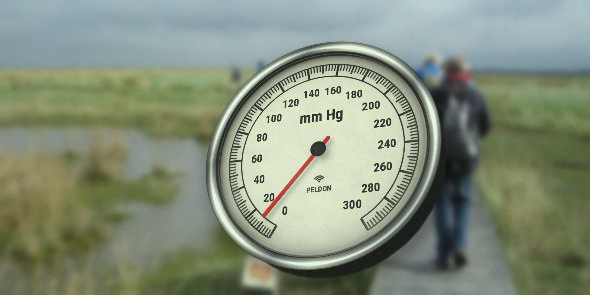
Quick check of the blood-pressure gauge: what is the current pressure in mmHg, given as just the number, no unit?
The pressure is 10
